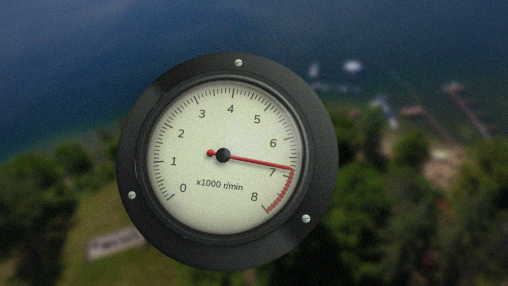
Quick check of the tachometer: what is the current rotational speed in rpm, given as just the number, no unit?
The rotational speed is 6800
